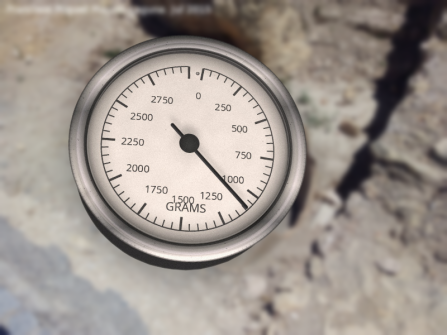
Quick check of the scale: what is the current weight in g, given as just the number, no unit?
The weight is 1100
